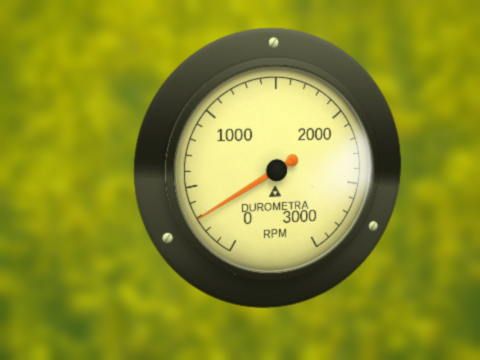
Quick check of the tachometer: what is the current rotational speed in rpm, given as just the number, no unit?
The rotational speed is 300
